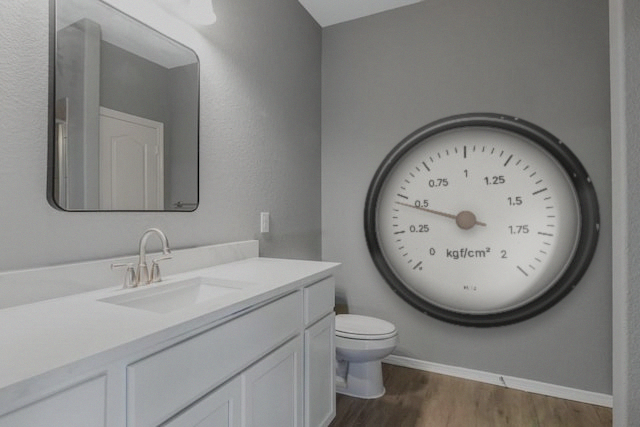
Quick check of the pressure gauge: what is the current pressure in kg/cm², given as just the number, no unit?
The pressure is 0.45
